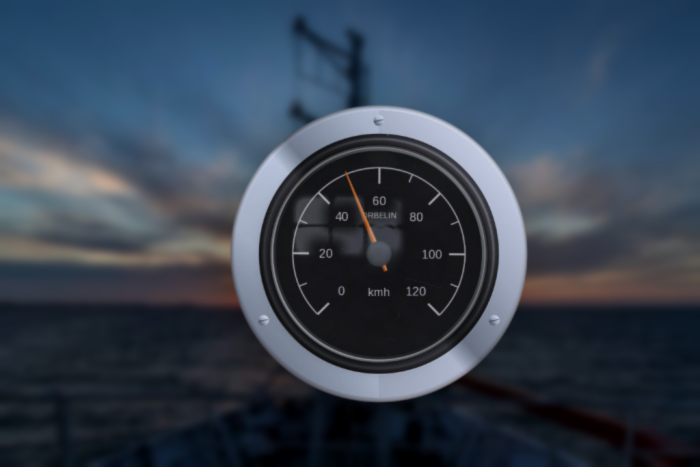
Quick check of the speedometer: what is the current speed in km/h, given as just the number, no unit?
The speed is 50
